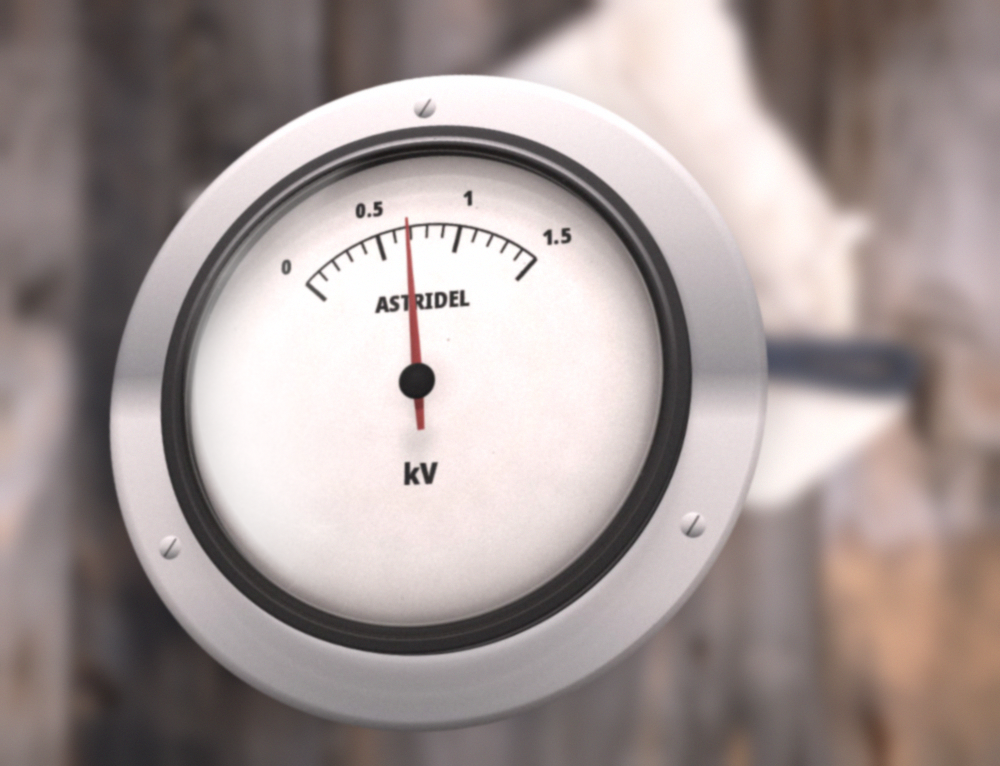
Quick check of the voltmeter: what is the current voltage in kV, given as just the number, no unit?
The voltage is 0.7
